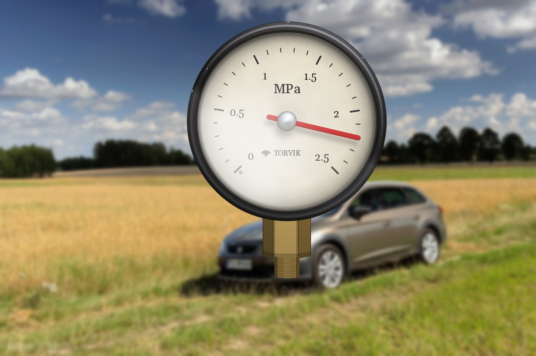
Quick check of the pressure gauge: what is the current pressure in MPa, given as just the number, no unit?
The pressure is 2.2
